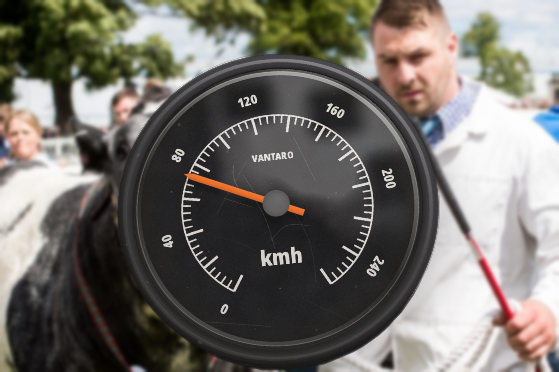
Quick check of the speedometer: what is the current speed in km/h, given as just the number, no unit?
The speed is 72
